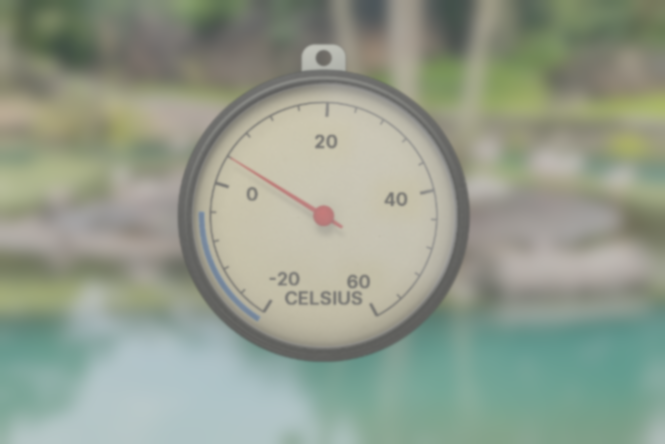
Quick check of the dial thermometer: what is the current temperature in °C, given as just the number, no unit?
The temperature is 4
